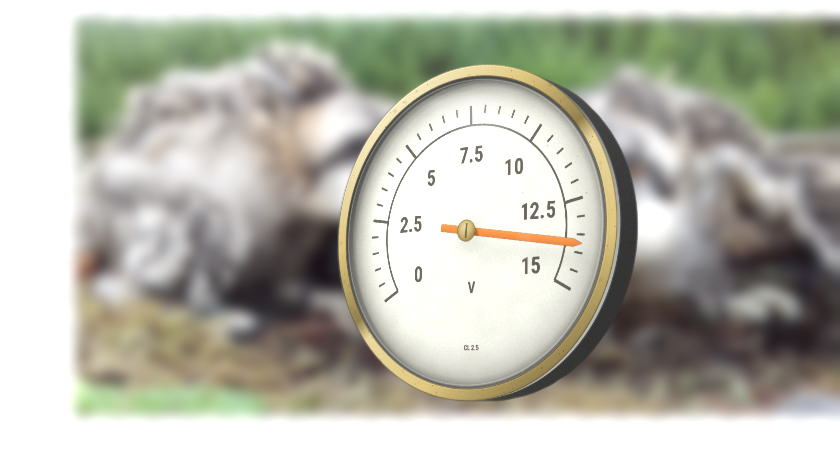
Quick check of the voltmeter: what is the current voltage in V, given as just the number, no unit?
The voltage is 13.75
